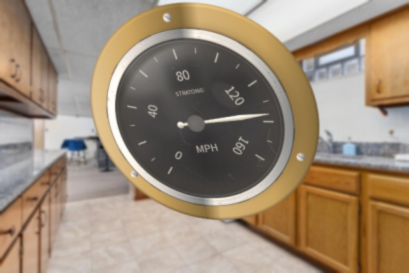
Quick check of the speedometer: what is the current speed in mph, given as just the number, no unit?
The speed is 135
